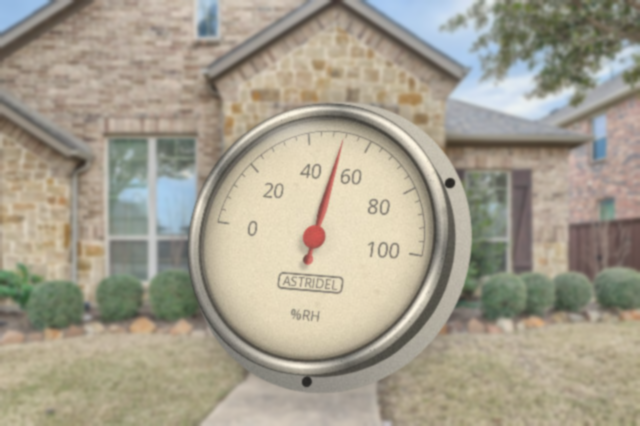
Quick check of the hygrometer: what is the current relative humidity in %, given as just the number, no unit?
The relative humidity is 52
